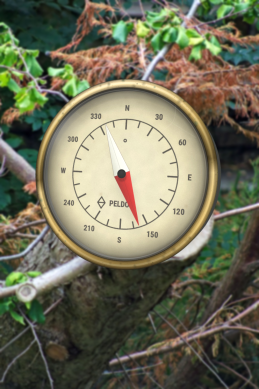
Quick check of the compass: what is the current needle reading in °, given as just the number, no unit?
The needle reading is 157.5
